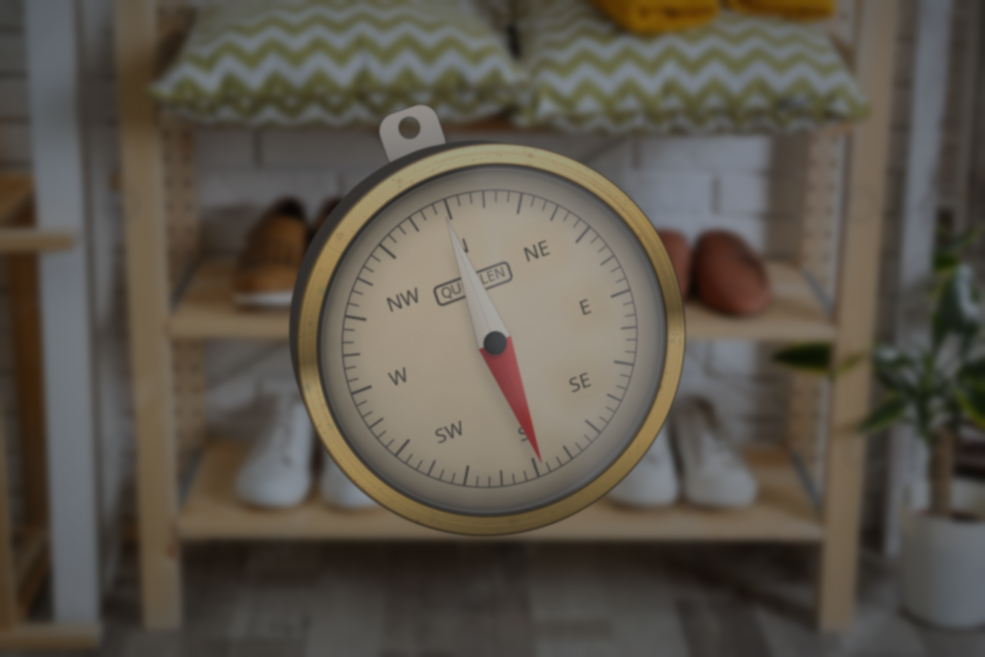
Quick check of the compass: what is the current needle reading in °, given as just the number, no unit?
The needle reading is 177.5
